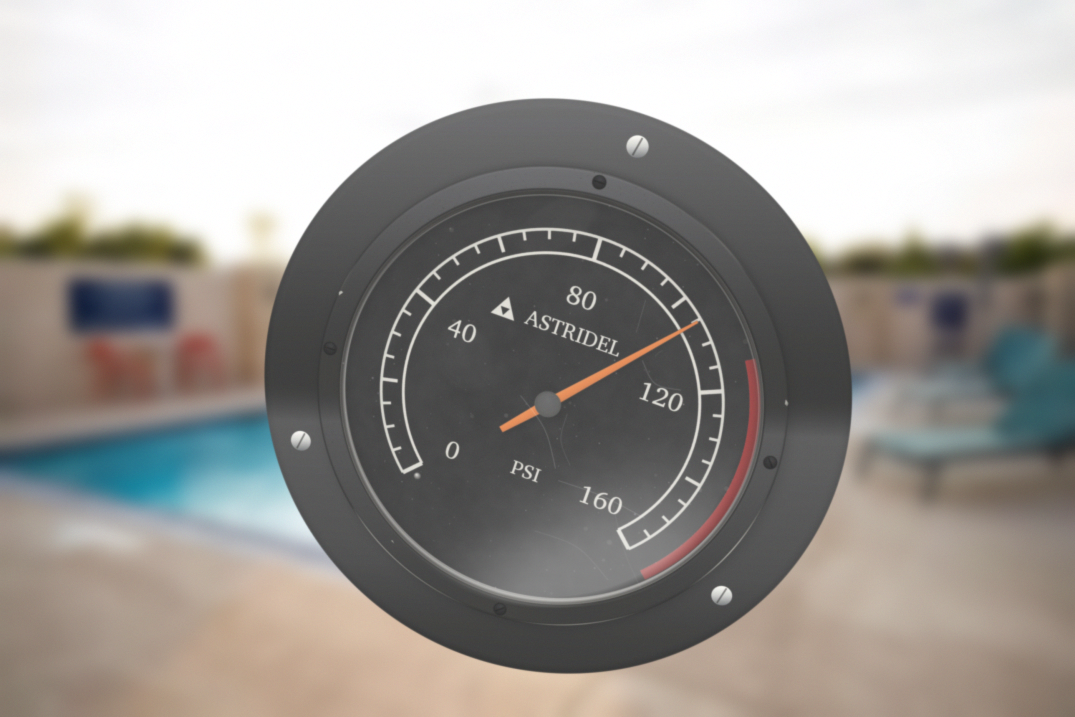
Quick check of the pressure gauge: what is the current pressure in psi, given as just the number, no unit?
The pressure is 105
